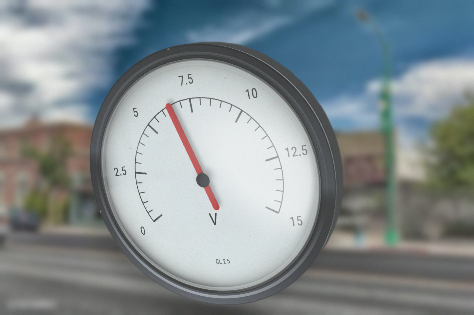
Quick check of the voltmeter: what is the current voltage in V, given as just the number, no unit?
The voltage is 6.5
